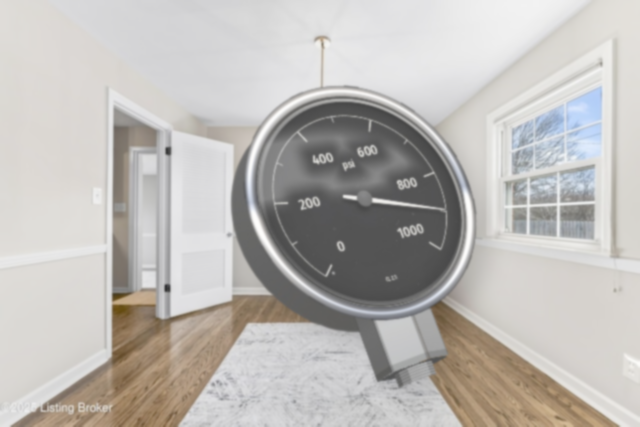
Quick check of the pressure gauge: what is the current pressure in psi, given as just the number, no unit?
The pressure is 900
